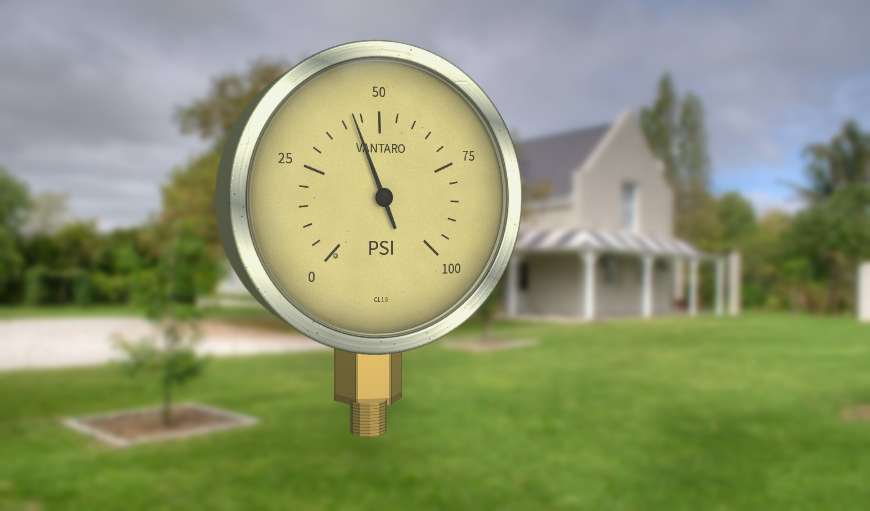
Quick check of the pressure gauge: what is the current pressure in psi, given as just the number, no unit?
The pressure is 42.5
